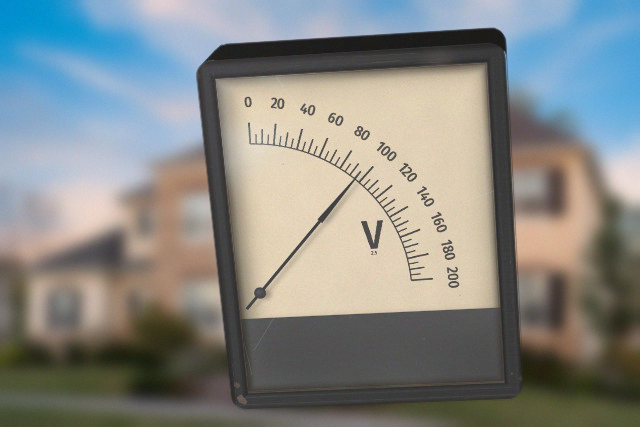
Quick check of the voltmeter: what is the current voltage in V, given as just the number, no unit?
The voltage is 95
